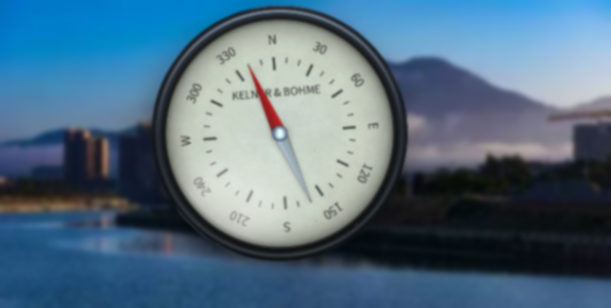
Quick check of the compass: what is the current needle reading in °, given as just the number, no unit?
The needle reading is 340
